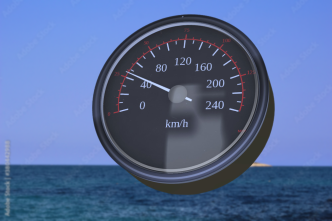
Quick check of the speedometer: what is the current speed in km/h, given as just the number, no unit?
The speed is 45
